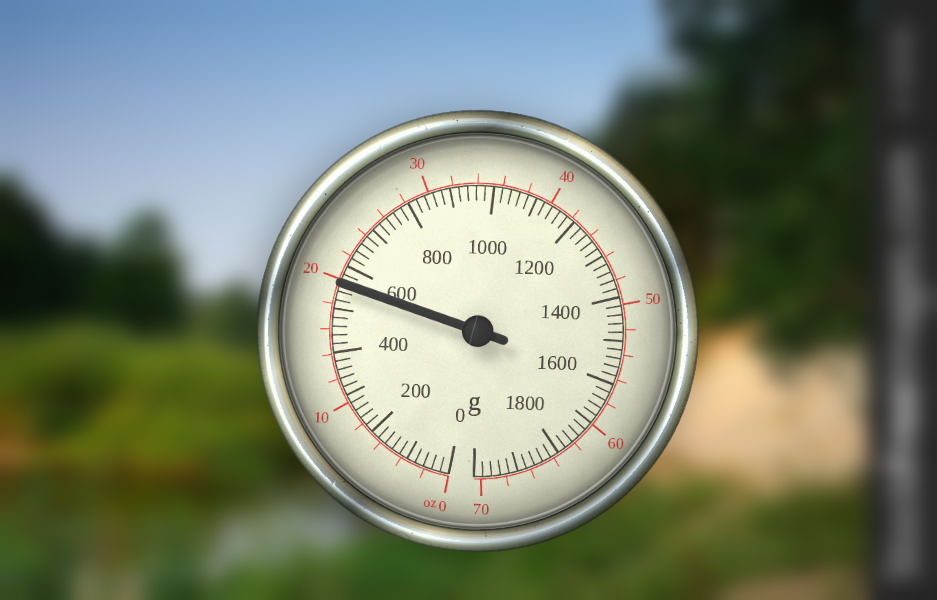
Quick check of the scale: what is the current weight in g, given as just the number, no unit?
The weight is 560
